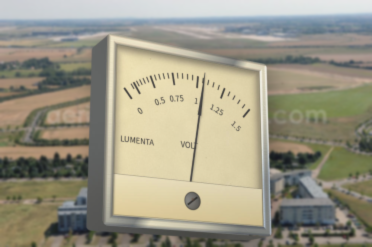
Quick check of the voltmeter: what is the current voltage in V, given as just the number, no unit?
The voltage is 1.05
